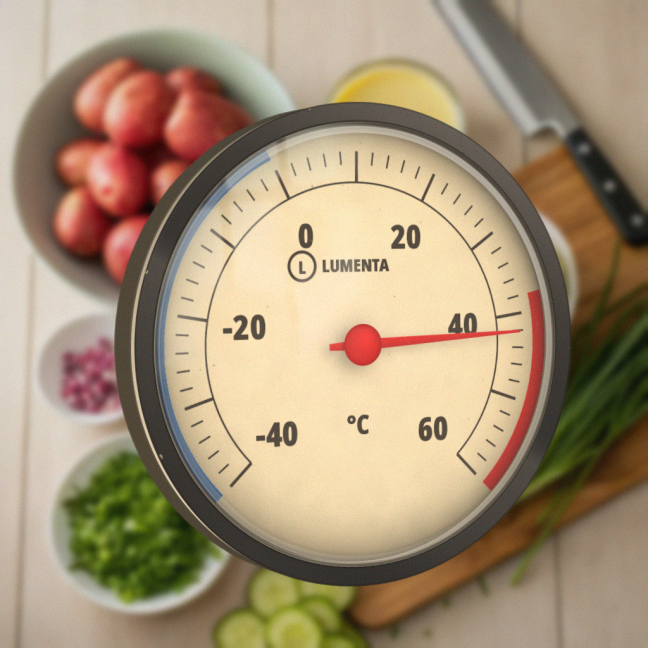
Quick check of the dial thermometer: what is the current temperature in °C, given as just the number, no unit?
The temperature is 42
